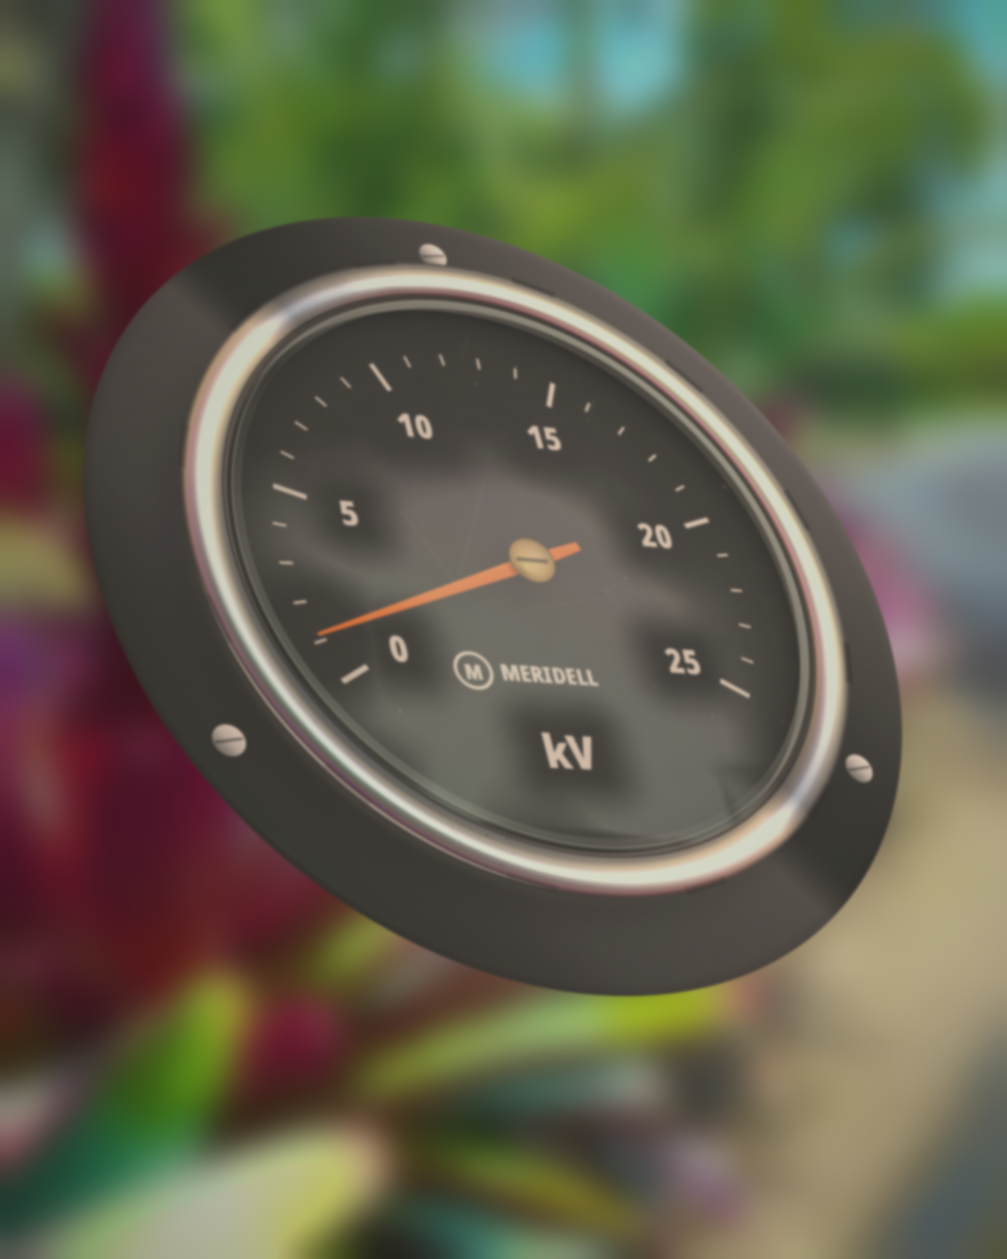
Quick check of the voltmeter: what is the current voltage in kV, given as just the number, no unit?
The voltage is 1
